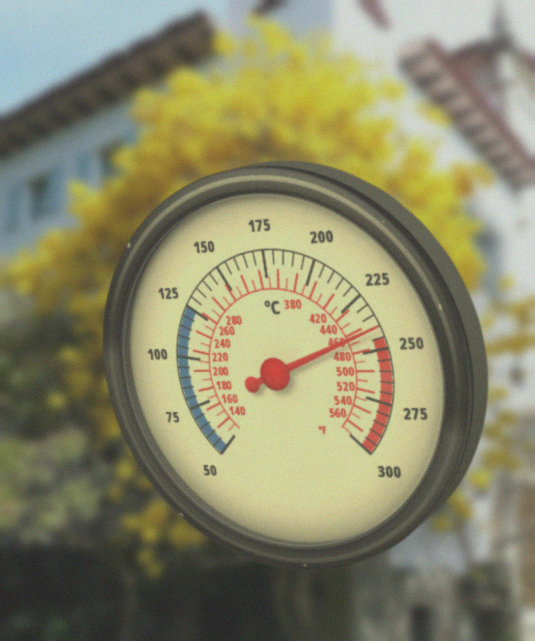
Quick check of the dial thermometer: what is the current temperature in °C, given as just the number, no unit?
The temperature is 240
